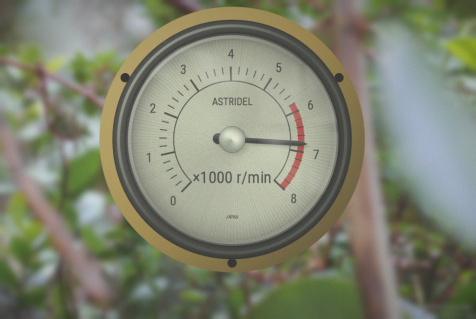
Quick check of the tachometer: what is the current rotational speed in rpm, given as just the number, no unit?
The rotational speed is 6800
